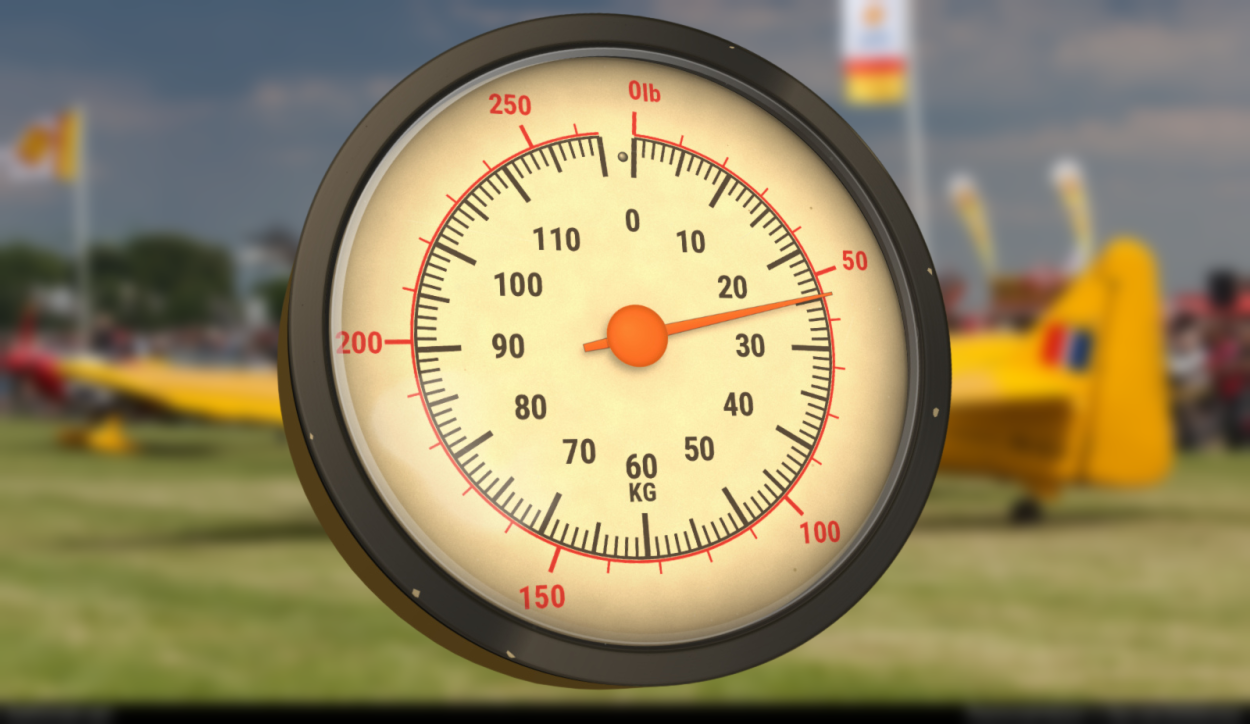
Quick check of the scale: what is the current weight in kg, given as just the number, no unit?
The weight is 25
